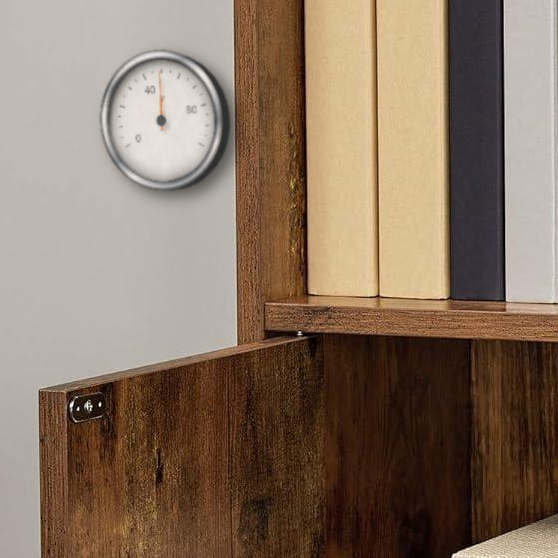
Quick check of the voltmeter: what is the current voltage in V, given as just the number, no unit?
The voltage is 50
